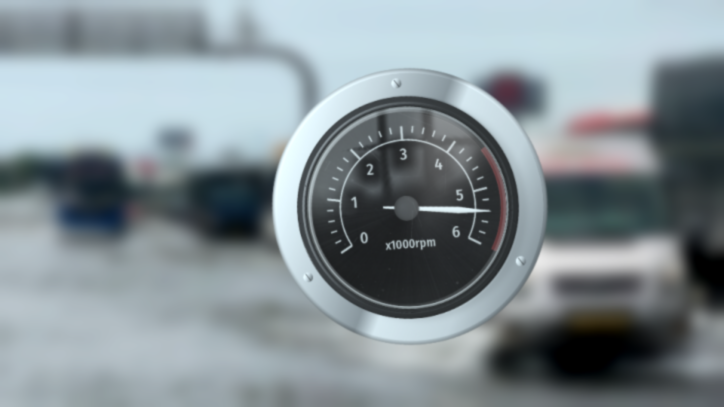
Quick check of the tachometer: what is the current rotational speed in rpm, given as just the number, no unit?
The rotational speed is 5400
